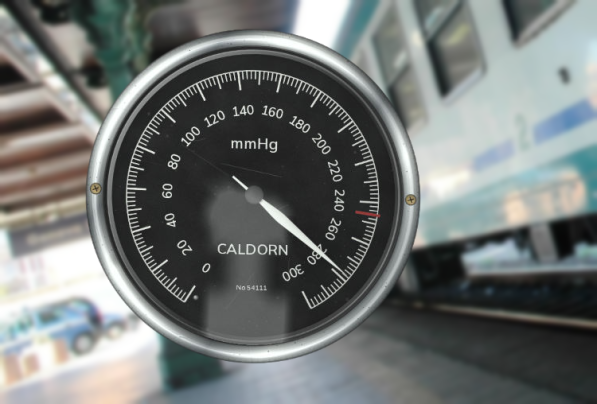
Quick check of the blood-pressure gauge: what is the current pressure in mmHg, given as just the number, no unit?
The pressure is 278
